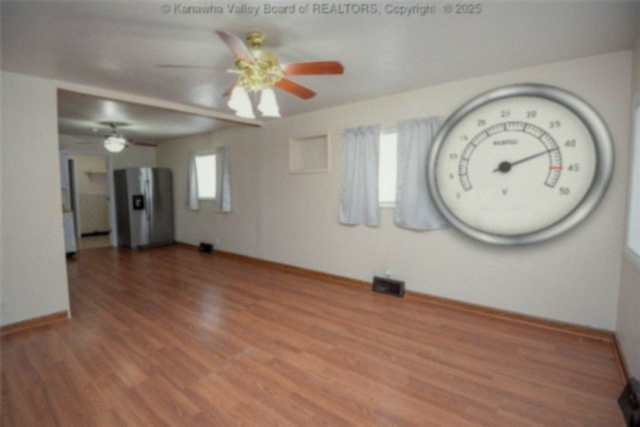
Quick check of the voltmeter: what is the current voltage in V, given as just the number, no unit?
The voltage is 40
